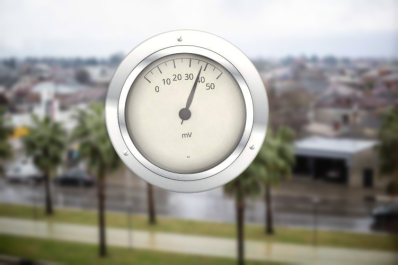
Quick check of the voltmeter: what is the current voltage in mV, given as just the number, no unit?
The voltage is 37.5
